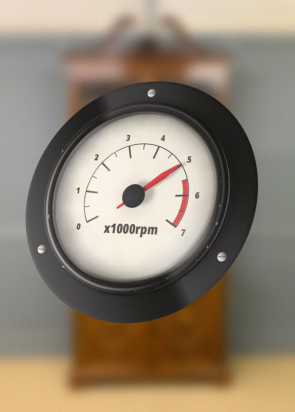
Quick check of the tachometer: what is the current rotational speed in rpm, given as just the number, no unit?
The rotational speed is 5000
